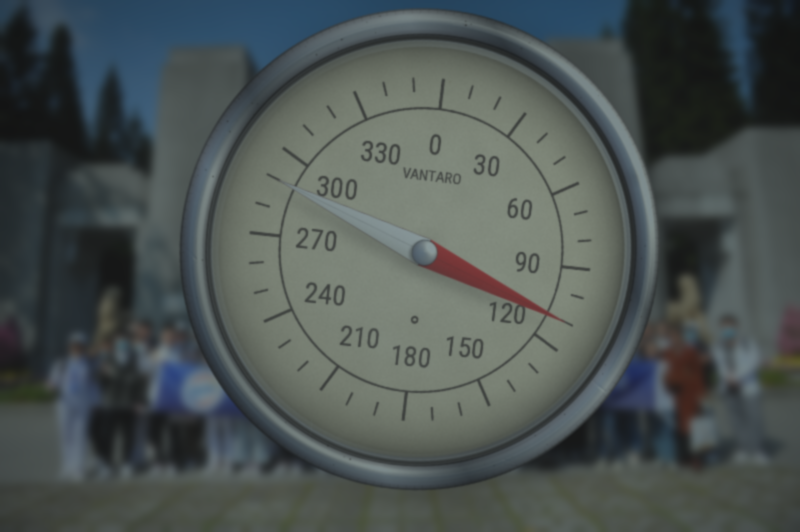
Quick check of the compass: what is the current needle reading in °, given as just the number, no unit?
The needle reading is 110
